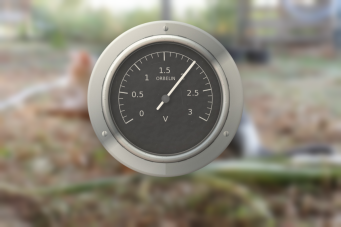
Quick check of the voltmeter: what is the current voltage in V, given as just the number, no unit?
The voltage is 2
